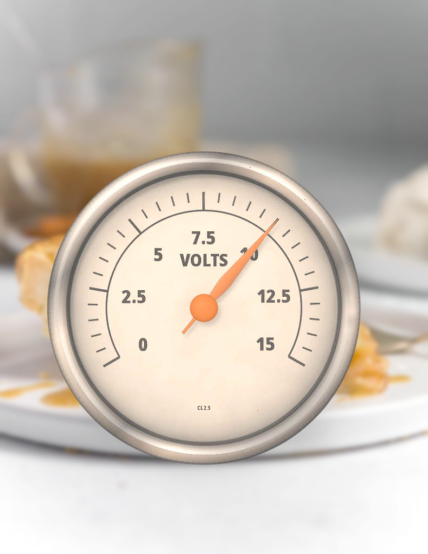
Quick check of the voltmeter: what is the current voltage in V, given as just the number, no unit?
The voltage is 10
